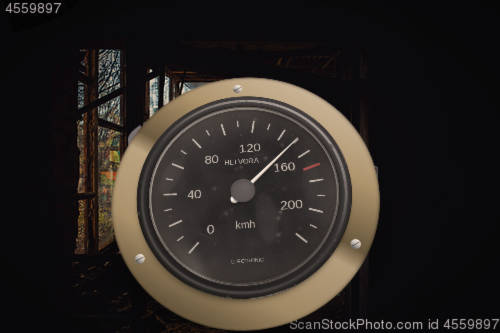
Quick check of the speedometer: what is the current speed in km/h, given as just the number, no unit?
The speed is 150
